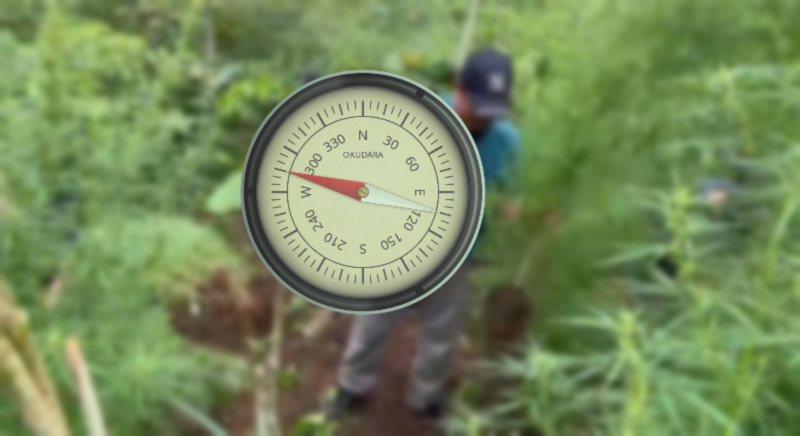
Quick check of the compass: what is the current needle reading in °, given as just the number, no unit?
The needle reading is 285
